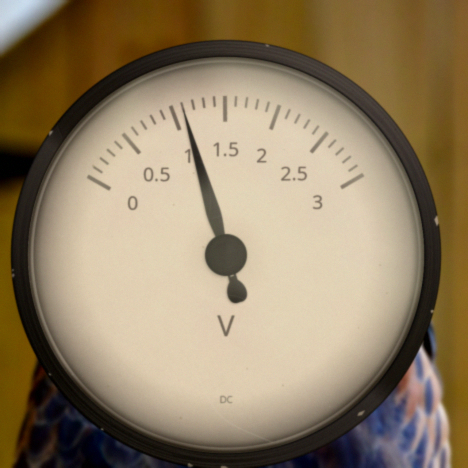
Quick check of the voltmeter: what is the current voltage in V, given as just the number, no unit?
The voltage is 1.1
